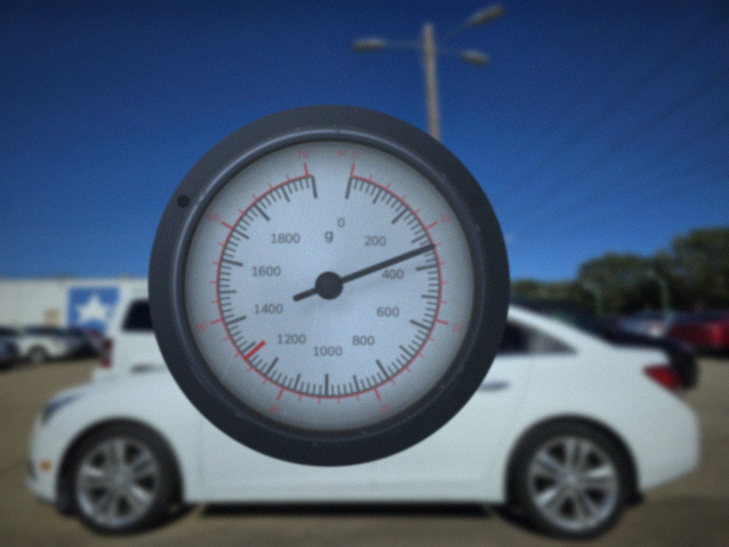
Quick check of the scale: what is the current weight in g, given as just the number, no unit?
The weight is 340
